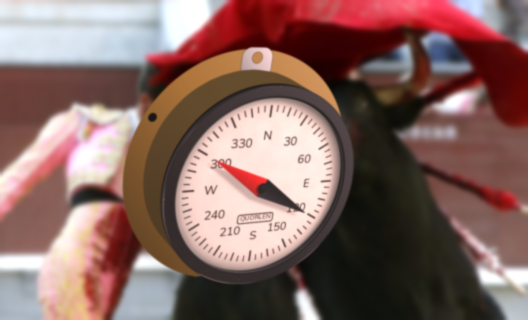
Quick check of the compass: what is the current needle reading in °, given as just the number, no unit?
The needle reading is 300
